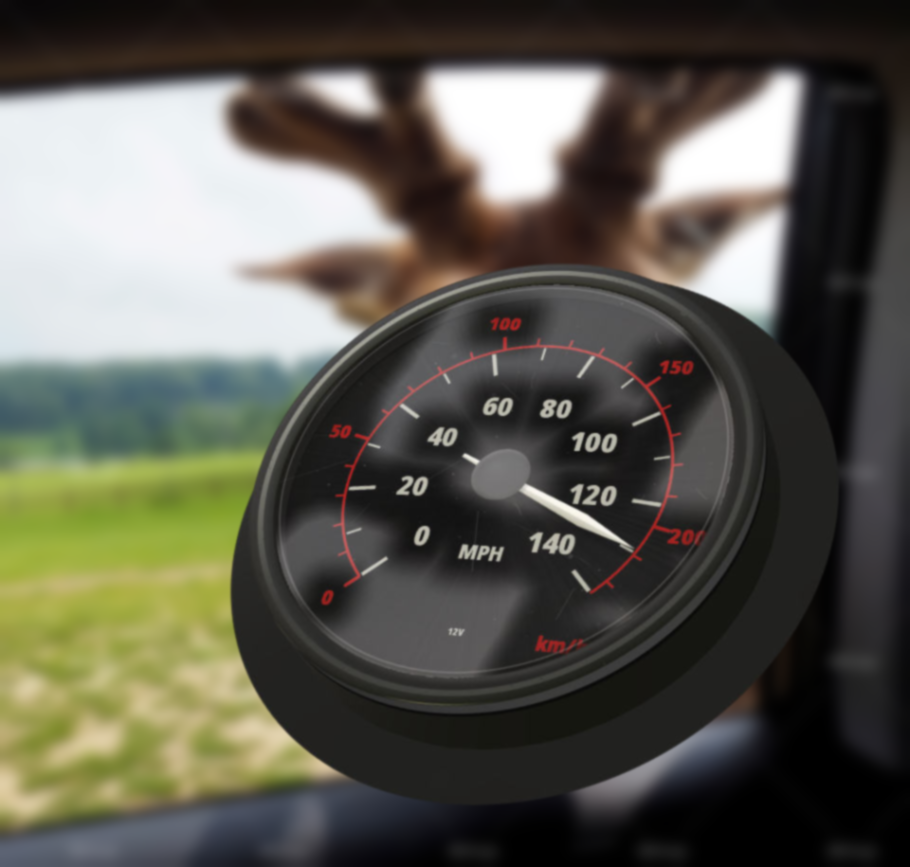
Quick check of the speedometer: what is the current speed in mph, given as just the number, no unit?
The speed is 130
